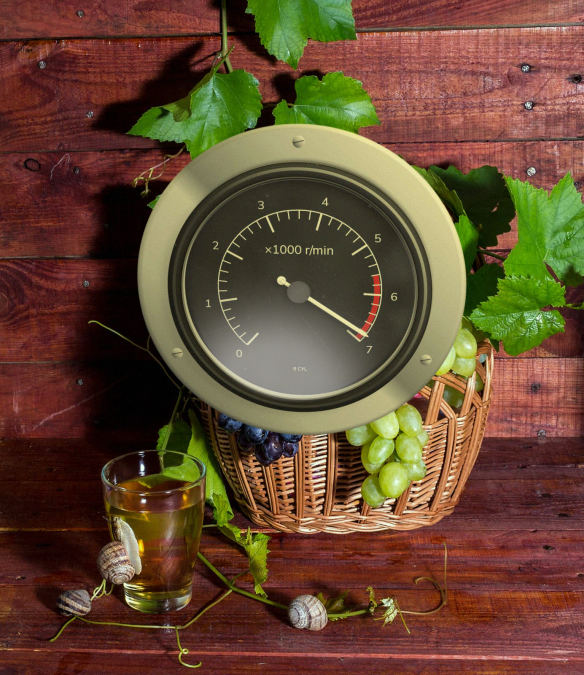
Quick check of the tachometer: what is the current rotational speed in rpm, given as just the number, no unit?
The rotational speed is 6800
